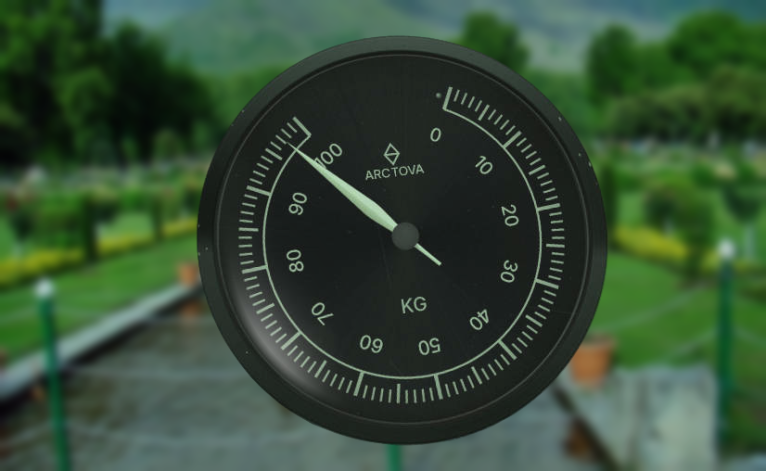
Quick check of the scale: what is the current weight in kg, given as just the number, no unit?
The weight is 97
